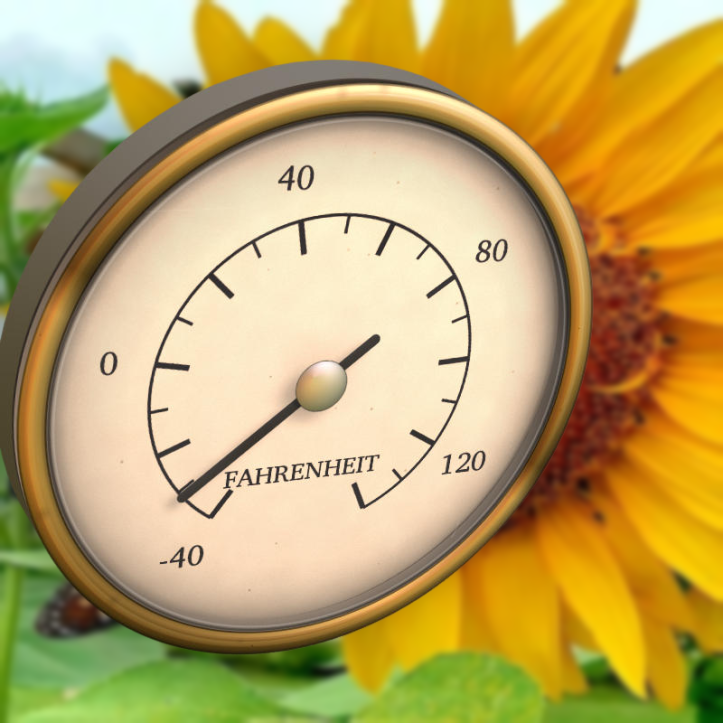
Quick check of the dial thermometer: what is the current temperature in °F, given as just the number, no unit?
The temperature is -30
